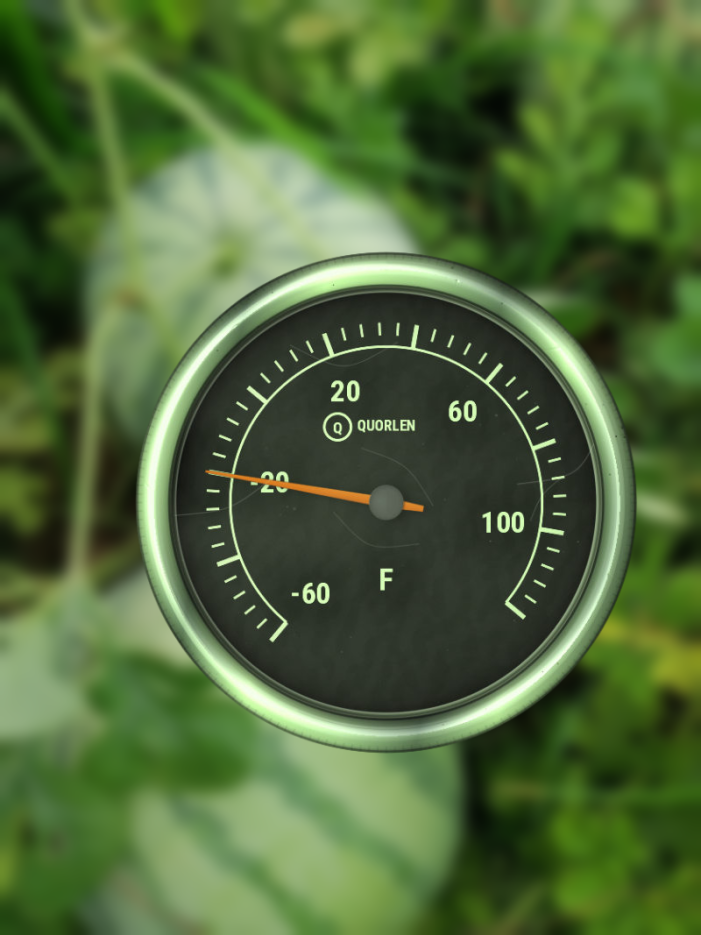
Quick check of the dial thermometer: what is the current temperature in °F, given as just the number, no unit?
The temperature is -20
